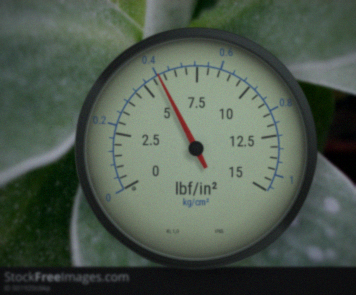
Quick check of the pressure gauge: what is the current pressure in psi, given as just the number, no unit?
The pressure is 5.75
